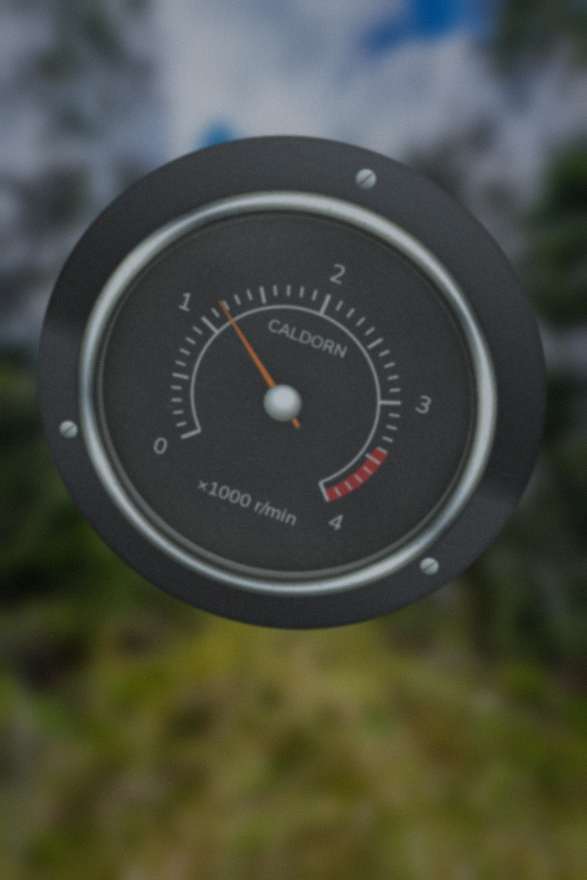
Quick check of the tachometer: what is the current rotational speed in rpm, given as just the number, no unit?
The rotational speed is 1200
